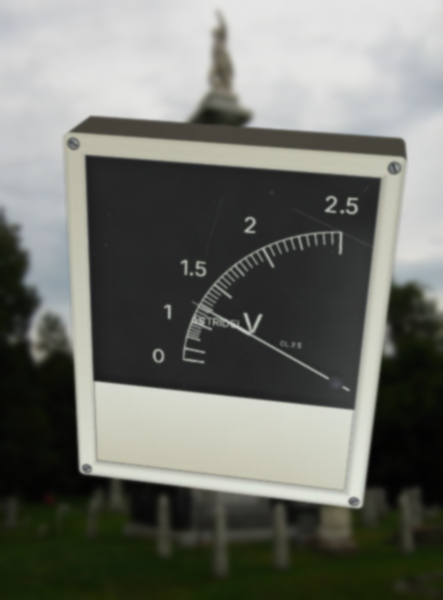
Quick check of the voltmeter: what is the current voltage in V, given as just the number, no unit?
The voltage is 1.25
